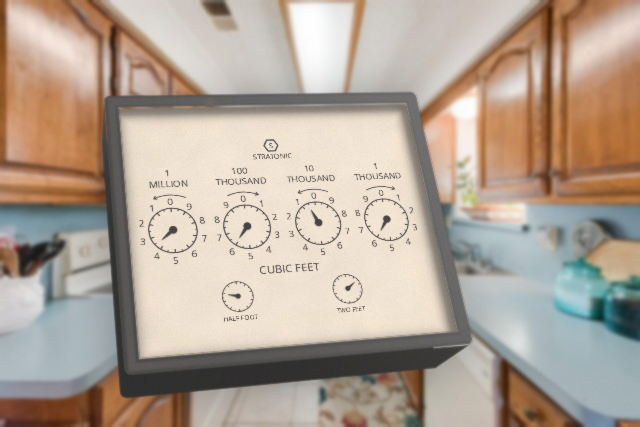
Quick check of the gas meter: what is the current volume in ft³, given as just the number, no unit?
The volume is 360600
